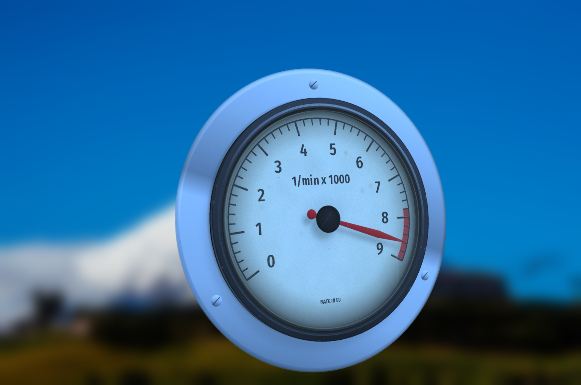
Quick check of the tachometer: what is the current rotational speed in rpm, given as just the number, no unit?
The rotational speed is 8600
